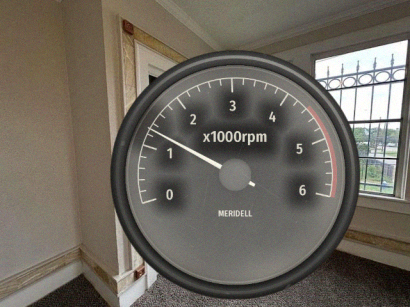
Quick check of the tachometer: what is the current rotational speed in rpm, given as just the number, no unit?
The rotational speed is 1300
